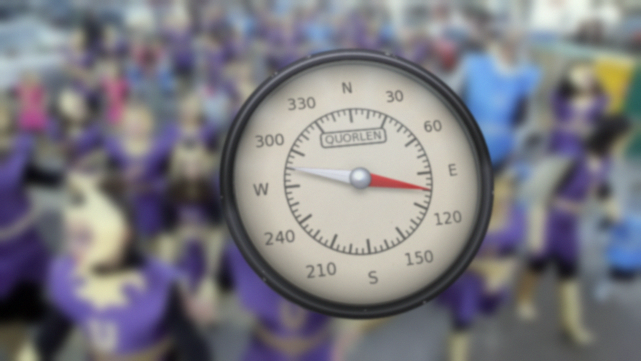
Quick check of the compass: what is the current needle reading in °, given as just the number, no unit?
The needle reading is 105
